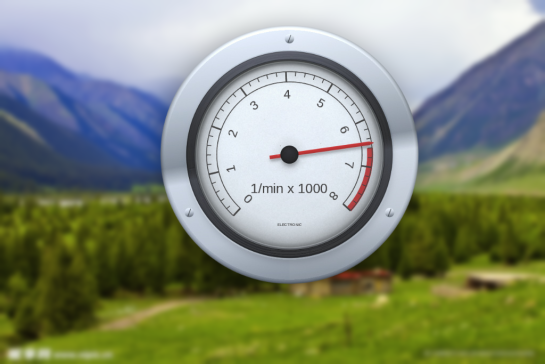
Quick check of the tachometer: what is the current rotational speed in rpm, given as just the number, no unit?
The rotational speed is 6500
